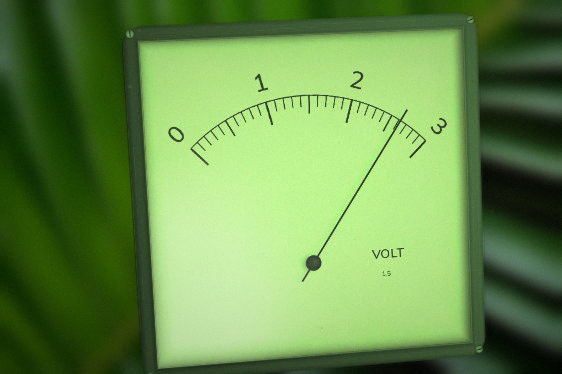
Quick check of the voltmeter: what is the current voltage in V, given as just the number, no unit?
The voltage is 2.6
